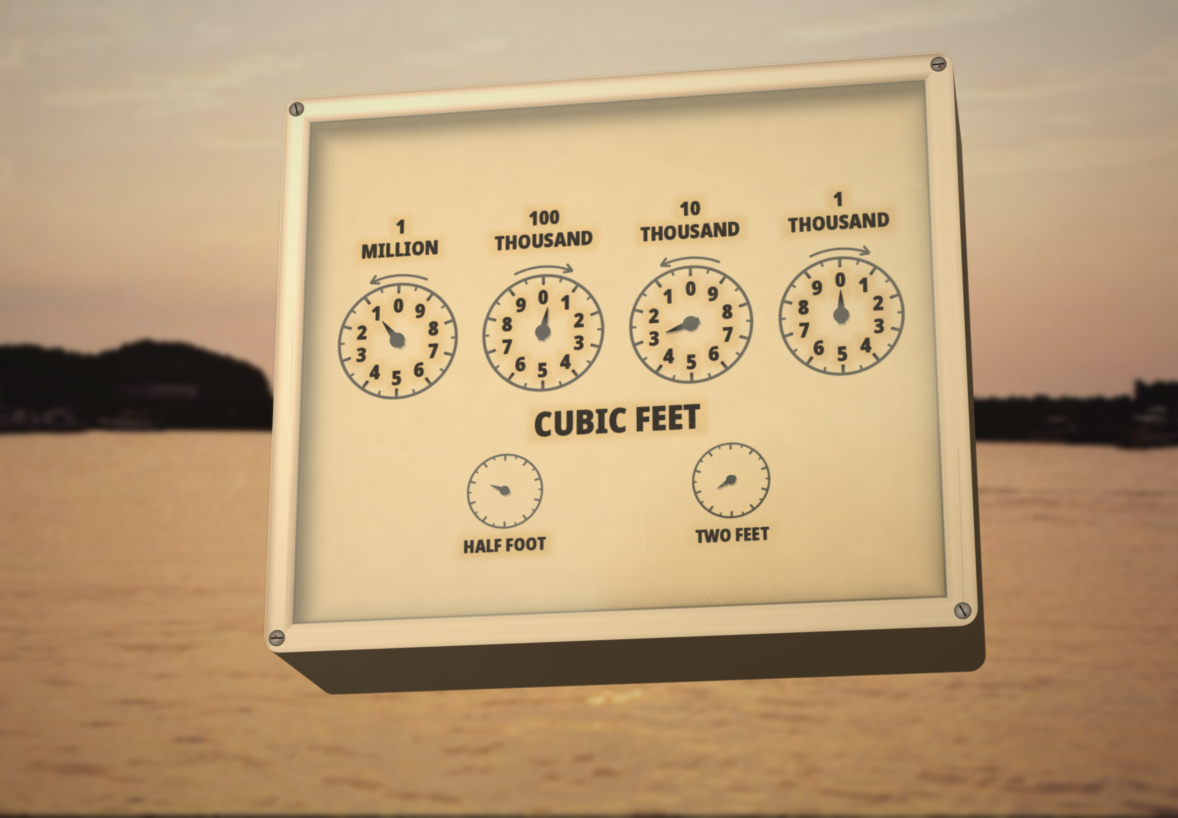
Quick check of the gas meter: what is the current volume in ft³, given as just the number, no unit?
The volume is 103000
